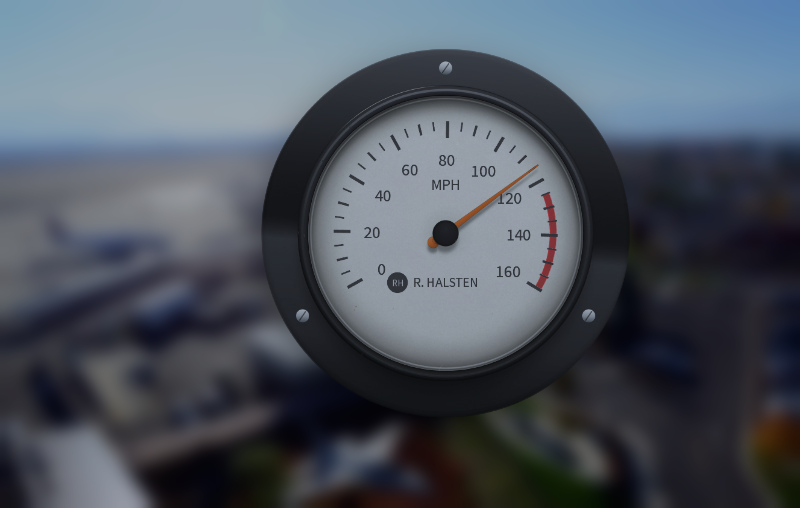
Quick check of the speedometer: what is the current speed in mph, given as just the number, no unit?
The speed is 115
